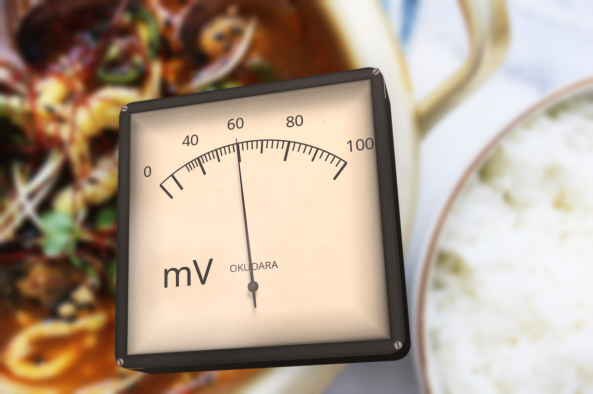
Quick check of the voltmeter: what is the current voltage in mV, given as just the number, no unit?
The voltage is 60
